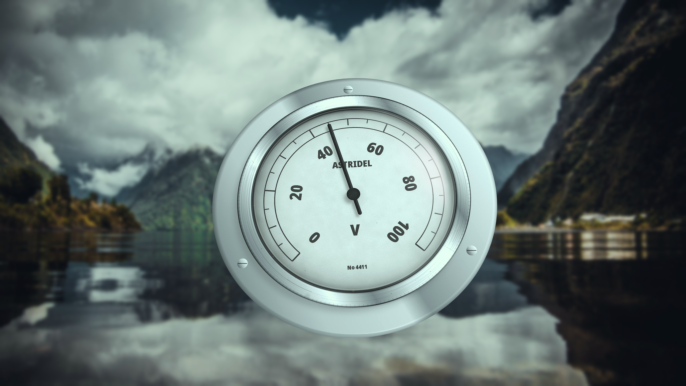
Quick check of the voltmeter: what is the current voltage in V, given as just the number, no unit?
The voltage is 45
